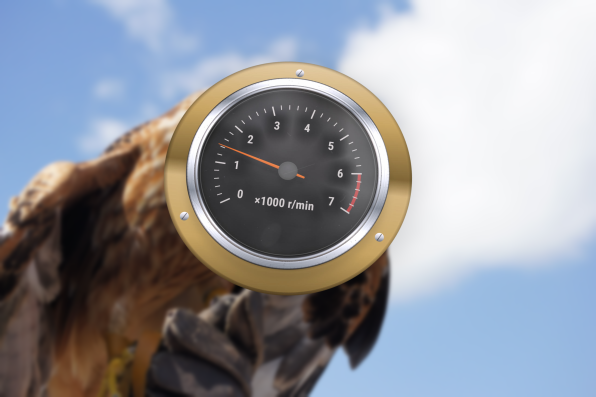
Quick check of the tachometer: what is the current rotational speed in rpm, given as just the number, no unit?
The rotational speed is 1400
